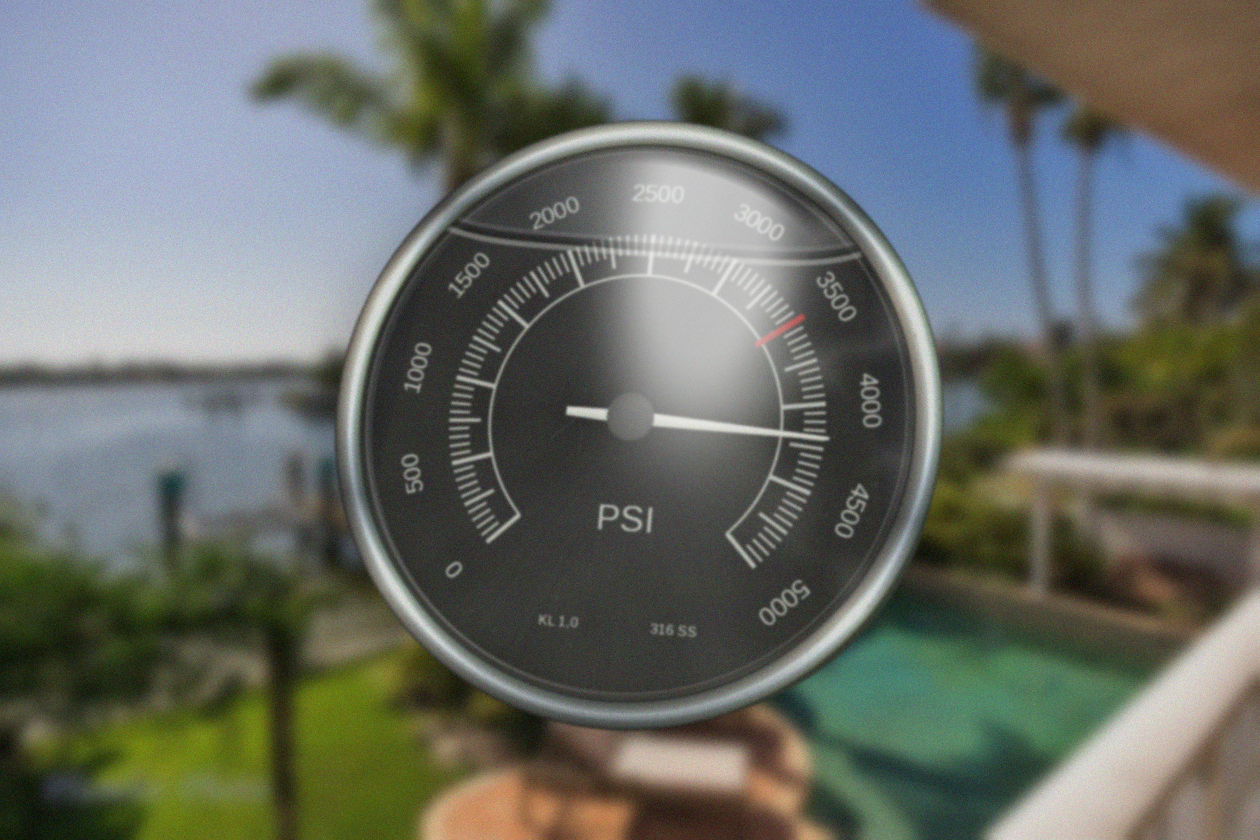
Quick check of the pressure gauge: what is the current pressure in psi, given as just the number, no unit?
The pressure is 4200
